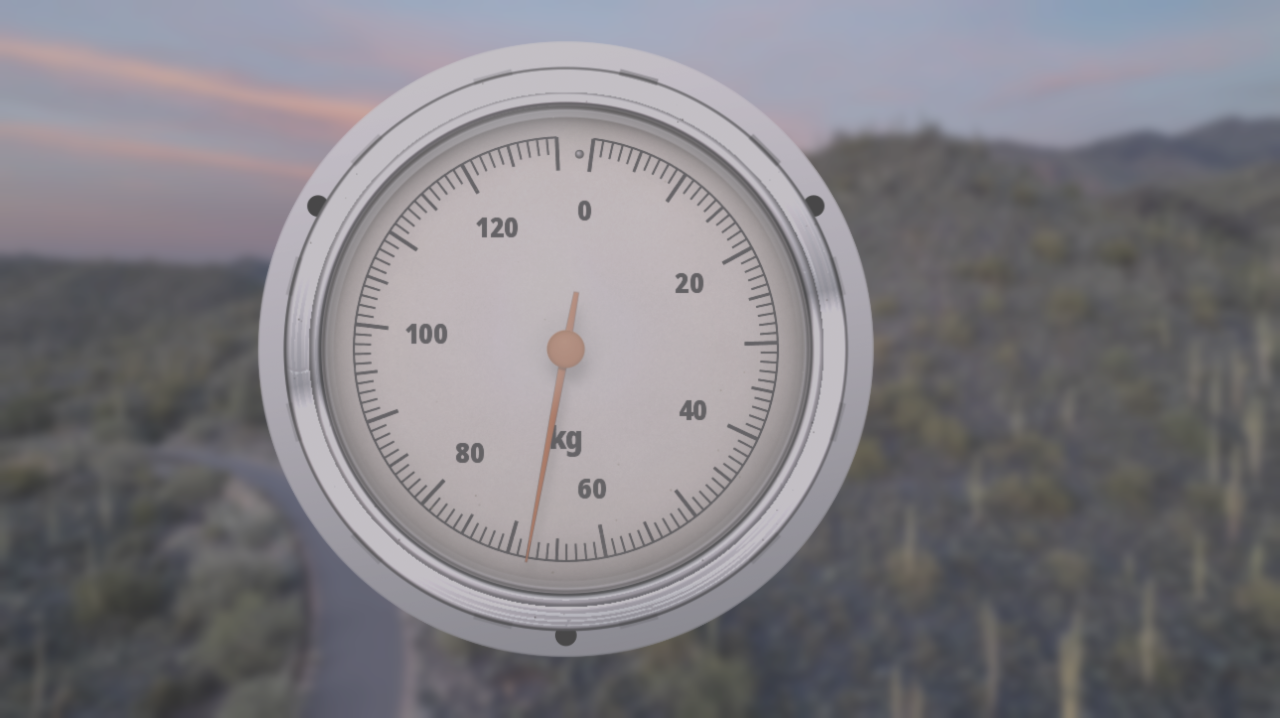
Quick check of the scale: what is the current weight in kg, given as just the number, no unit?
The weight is 68
